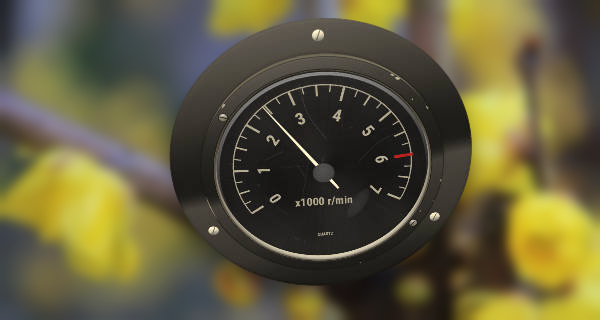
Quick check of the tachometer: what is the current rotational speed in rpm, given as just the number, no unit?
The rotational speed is 2500
